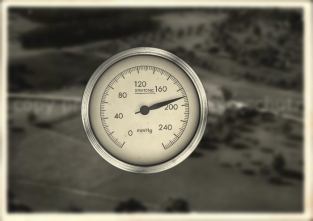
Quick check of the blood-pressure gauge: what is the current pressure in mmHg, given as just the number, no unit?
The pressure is 190
